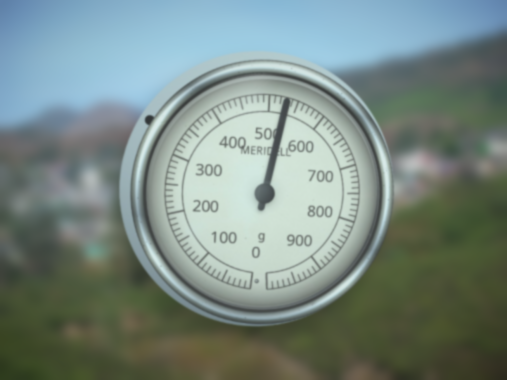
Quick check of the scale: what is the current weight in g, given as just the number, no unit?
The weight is 530
